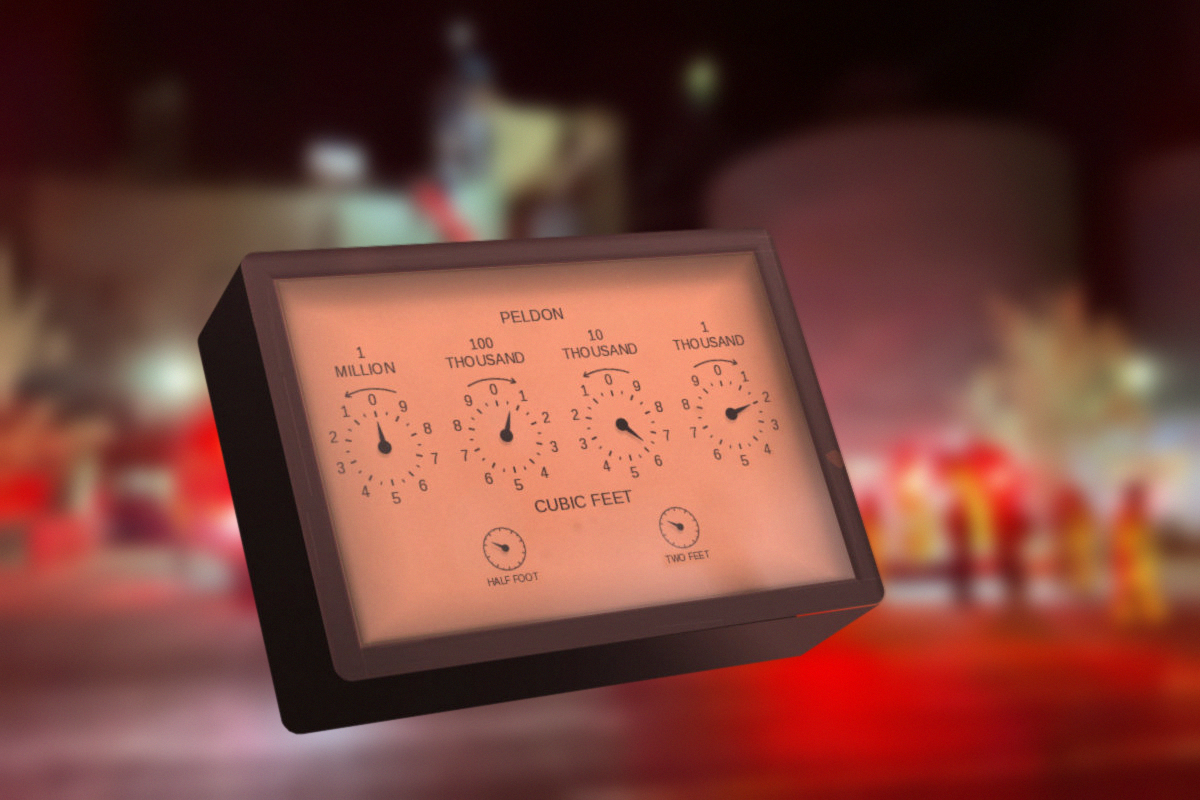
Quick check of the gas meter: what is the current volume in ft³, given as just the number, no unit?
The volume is 6200
